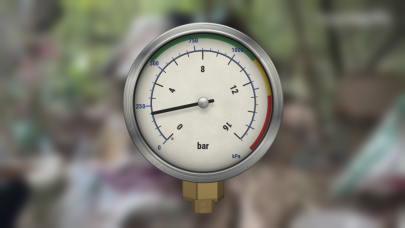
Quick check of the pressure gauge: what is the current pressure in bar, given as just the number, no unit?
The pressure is 2
